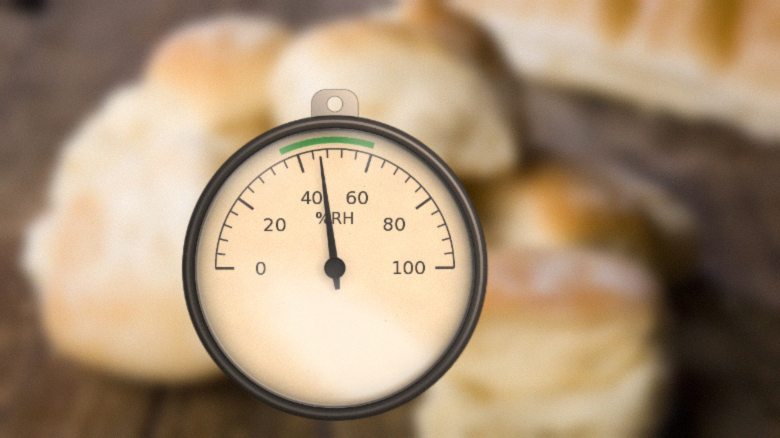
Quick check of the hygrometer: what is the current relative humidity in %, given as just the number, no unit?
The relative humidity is 46
